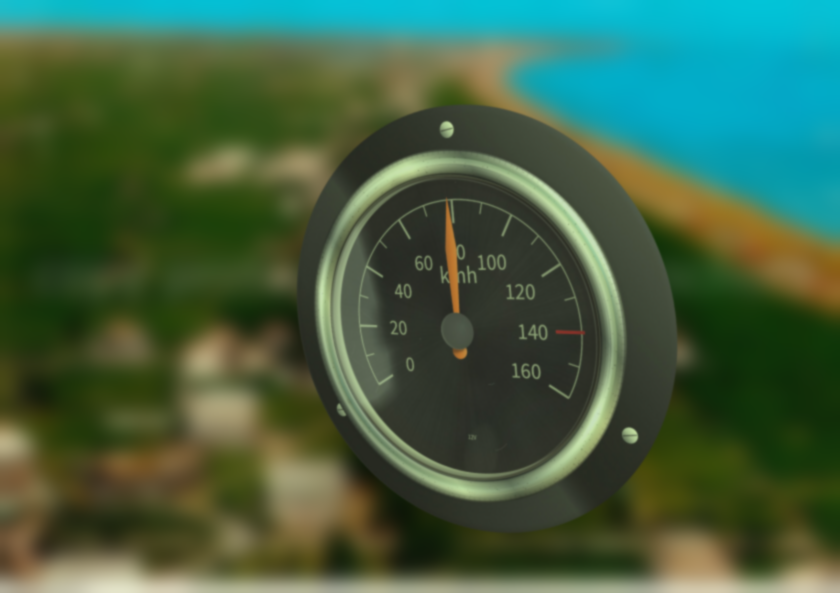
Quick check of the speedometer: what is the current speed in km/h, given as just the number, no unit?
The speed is 80
